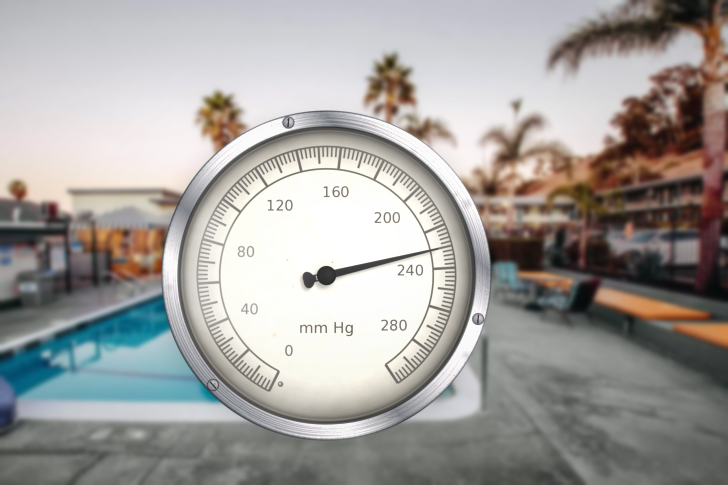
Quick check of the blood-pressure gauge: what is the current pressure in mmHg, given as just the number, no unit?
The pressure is 230
